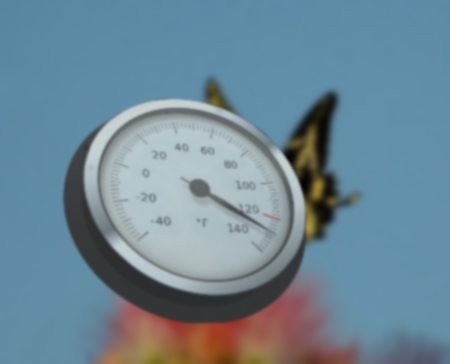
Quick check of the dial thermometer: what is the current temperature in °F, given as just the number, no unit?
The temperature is 130
